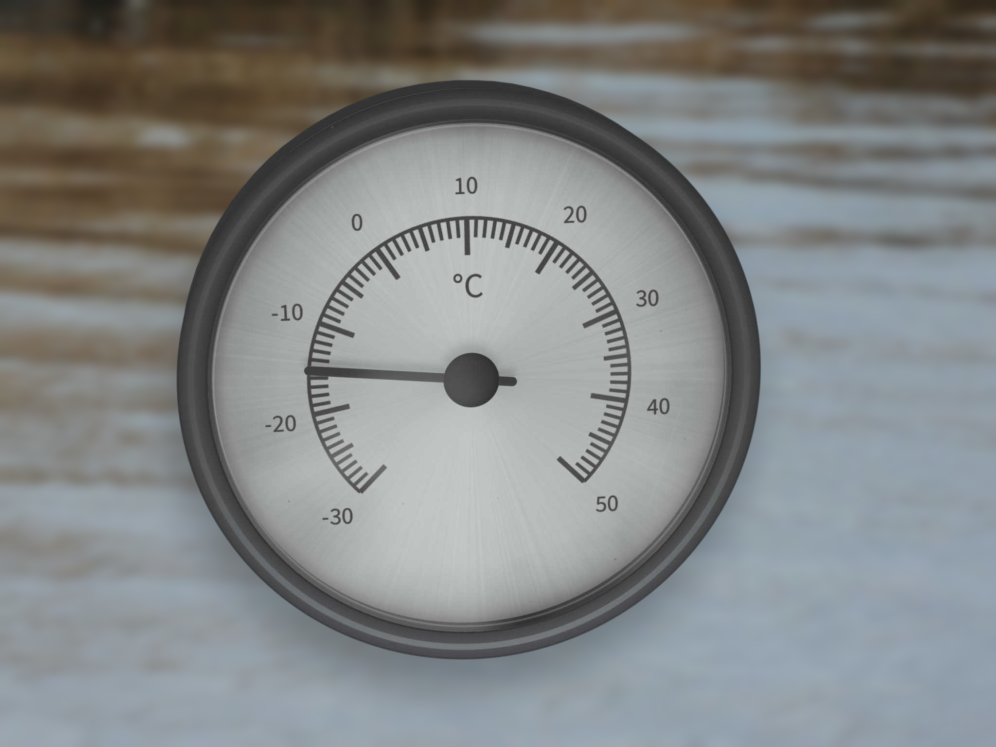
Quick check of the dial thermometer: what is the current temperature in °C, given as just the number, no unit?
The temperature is -15
